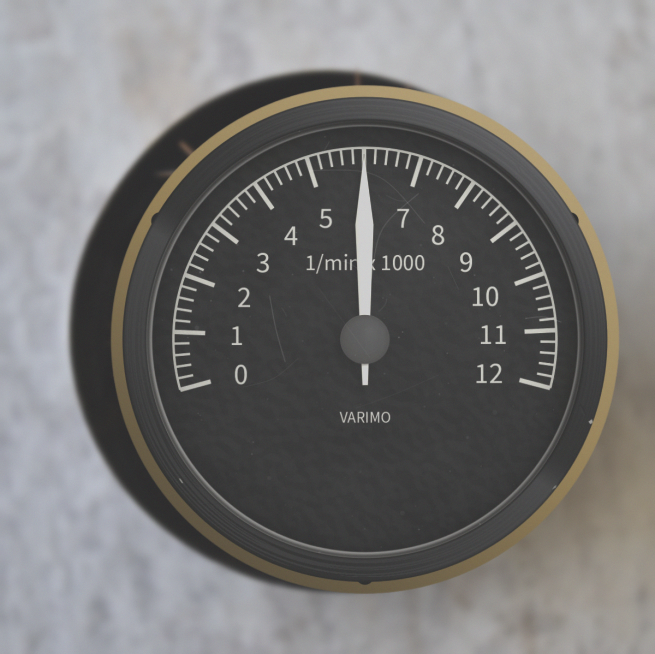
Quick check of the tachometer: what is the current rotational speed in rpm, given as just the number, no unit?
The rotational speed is 6000
